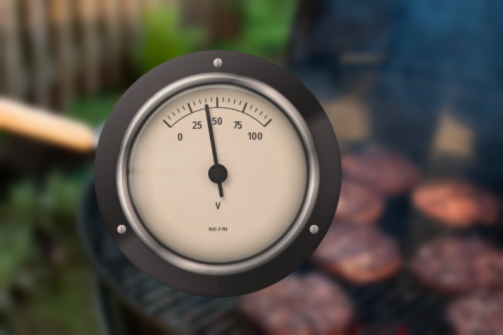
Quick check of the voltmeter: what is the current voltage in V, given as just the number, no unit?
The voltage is 40
